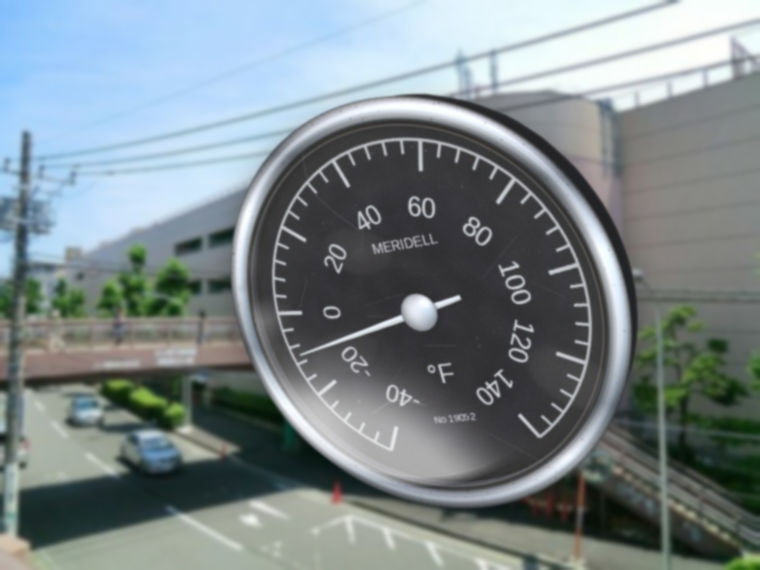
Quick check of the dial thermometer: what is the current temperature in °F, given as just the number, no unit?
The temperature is -10
